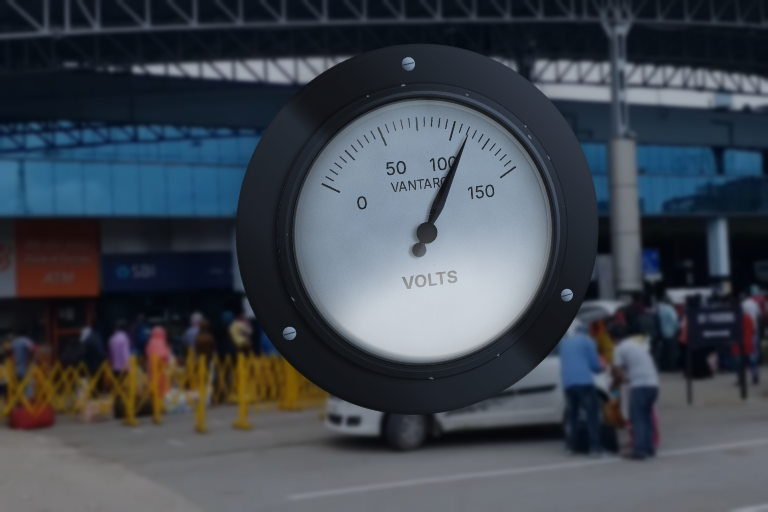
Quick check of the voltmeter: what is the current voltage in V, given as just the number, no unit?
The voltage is 110
